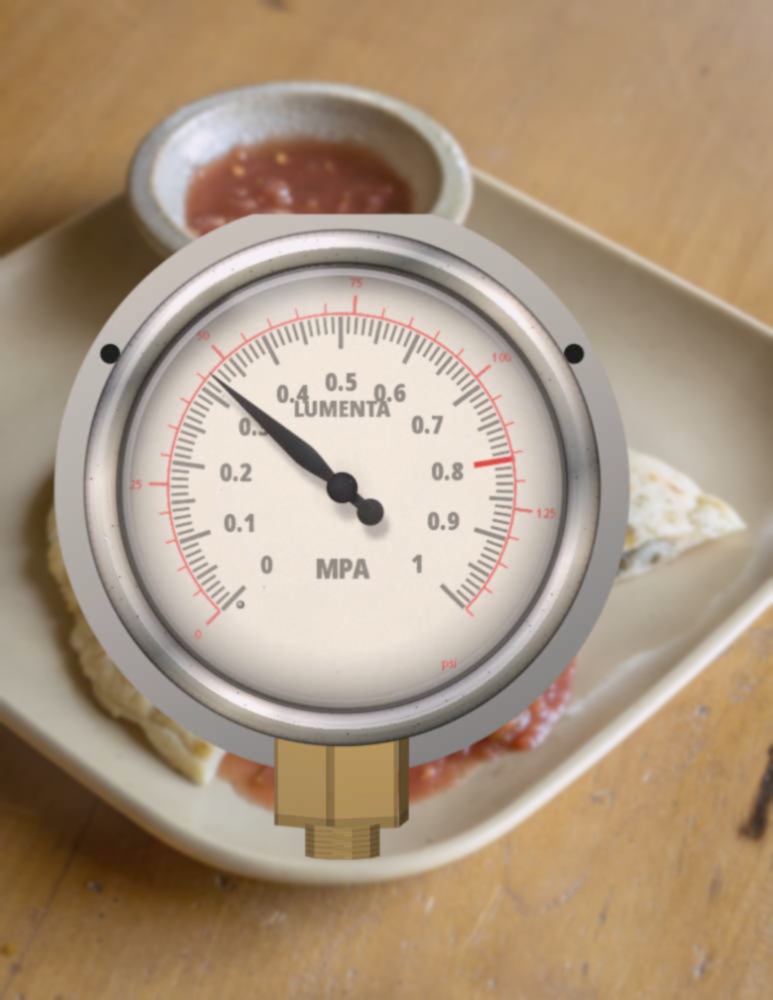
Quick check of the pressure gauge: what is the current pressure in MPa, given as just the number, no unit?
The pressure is 0.32
